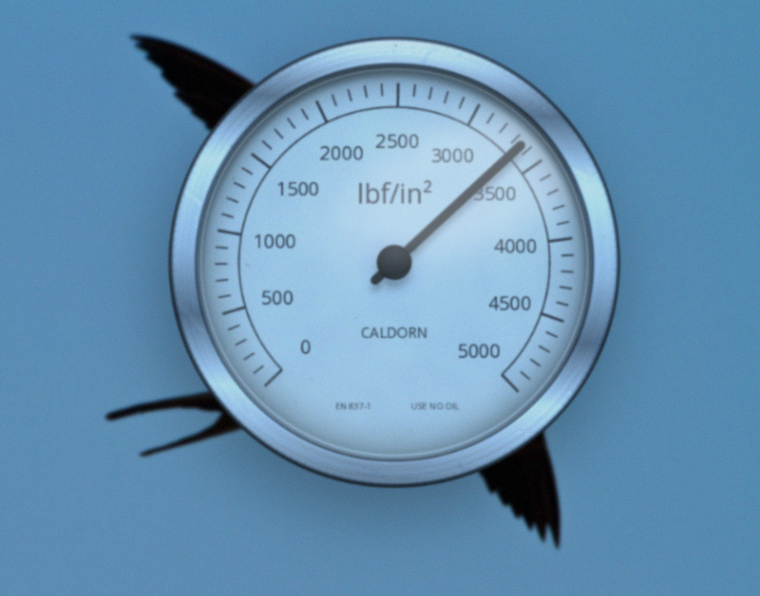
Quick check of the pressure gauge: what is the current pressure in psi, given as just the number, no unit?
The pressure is 3350
